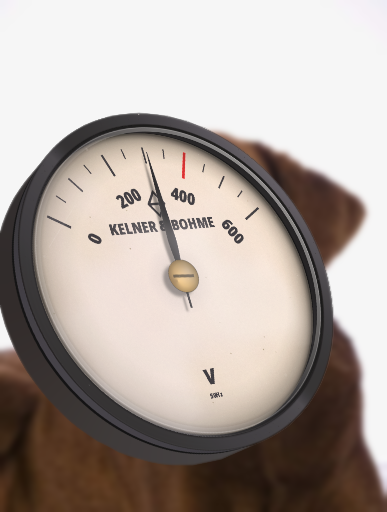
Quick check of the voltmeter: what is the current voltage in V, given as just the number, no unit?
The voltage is 300
